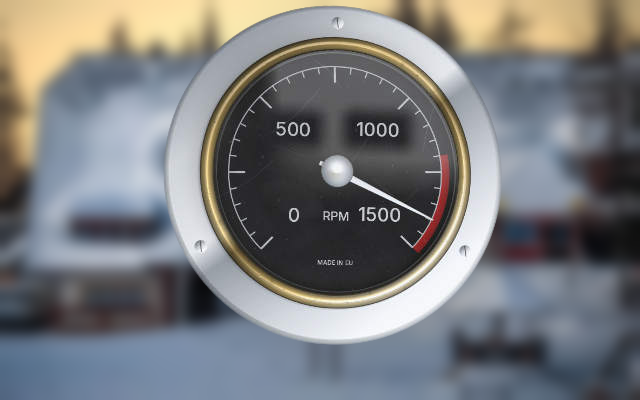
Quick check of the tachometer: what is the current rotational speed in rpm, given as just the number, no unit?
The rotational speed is 1400
